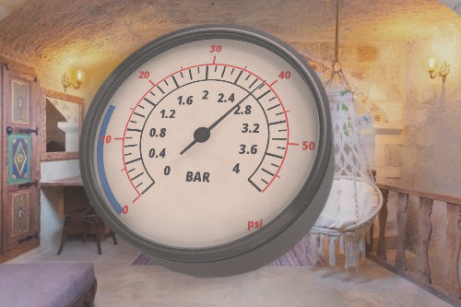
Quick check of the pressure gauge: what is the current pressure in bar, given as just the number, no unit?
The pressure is 2.7
